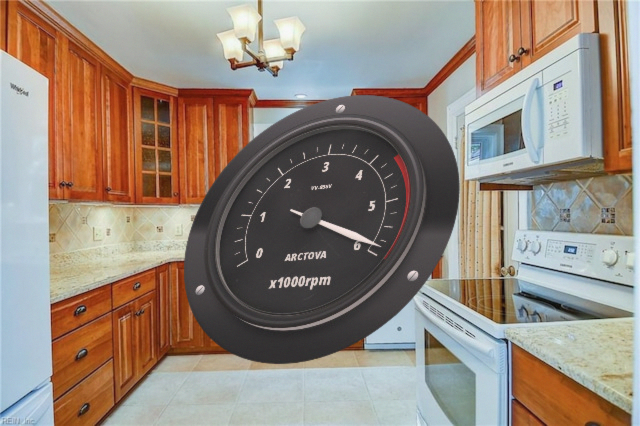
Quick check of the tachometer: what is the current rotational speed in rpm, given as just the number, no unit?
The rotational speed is 5875
